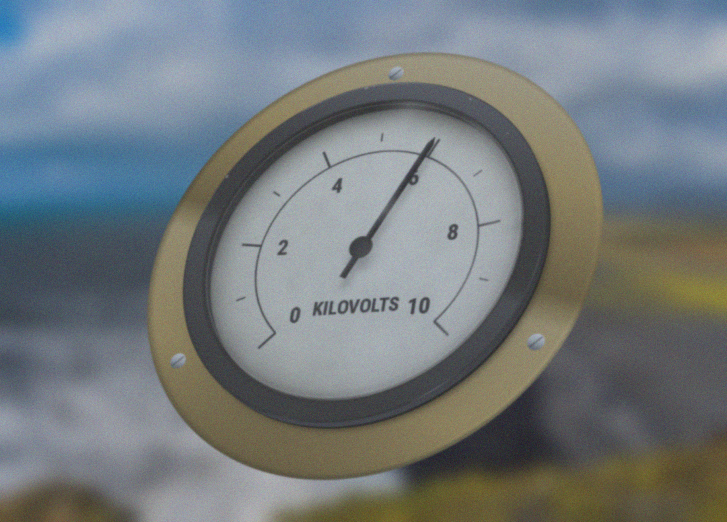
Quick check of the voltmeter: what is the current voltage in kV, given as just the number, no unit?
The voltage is 6
